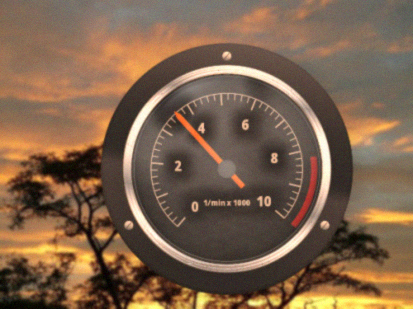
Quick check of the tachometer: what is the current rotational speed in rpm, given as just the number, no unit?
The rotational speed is 3600
